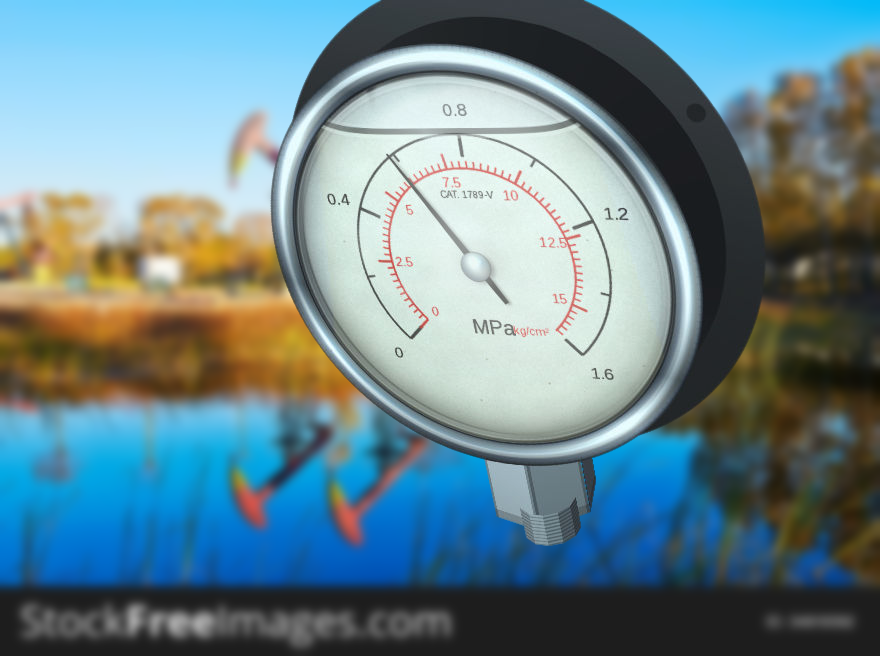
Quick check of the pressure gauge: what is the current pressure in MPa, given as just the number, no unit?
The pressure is 0.6
